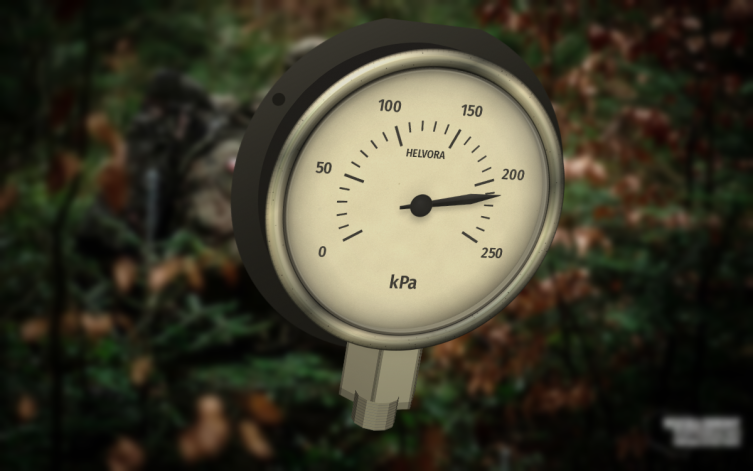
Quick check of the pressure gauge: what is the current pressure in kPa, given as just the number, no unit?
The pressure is 210
